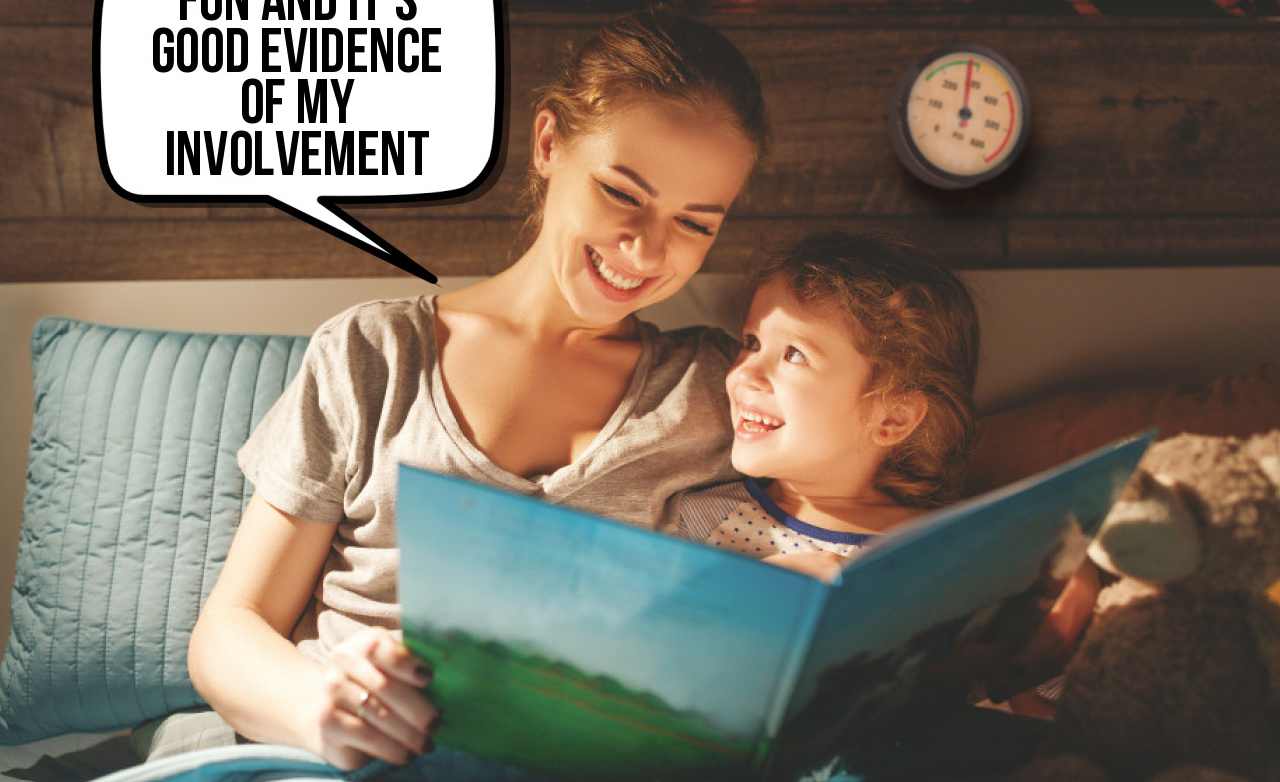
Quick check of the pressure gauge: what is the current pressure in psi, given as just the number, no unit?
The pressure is 275
